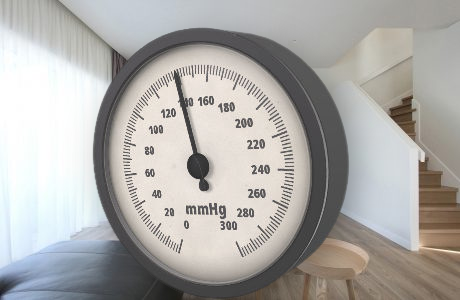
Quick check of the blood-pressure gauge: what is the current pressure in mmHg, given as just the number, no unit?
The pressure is 140
